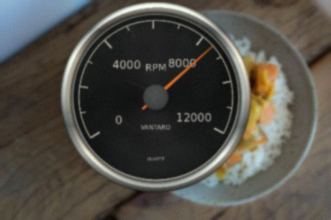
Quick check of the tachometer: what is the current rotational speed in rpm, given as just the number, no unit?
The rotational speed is 8500
